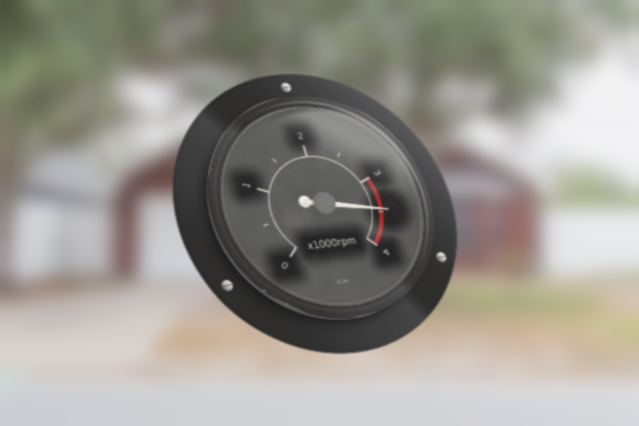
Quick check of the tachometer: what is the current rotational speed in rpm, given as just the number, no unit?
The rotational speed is 3500
